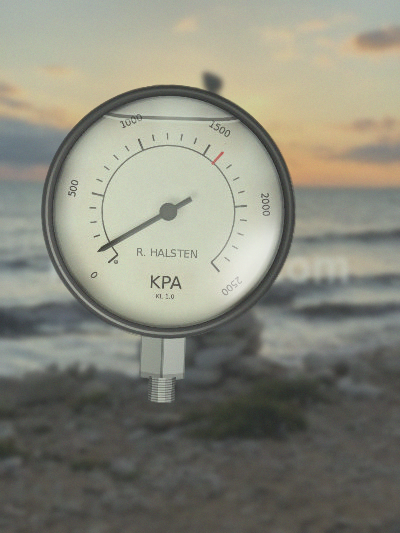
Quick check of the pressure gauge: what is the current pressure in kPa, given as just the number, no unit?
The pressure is 100
